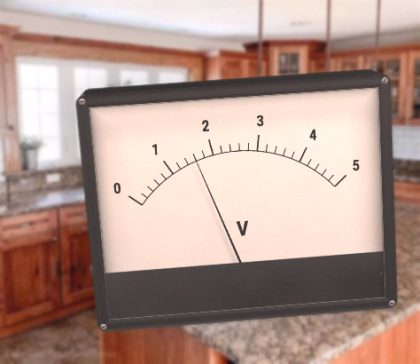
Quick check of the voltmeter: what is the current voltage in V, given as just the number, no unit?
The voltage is 1.6
